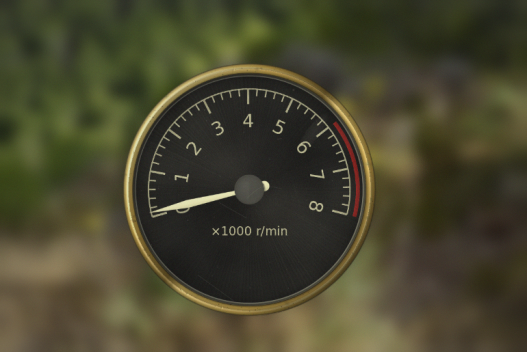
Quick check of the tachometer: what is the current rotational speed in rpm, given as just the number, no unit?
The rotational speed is 100
